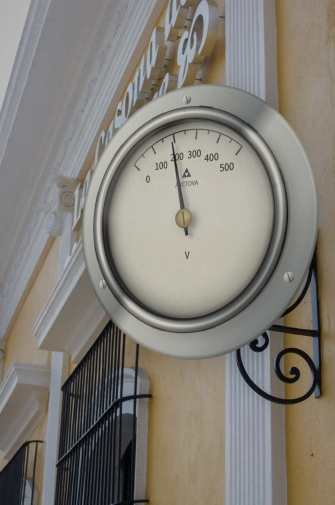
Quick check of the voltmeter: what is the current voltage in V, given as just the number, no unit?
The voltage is 200
